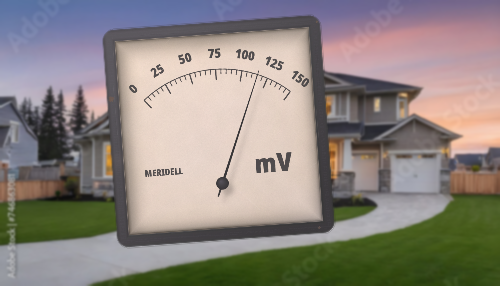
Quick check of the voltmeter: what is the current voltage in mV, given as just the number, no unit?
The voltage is 115
